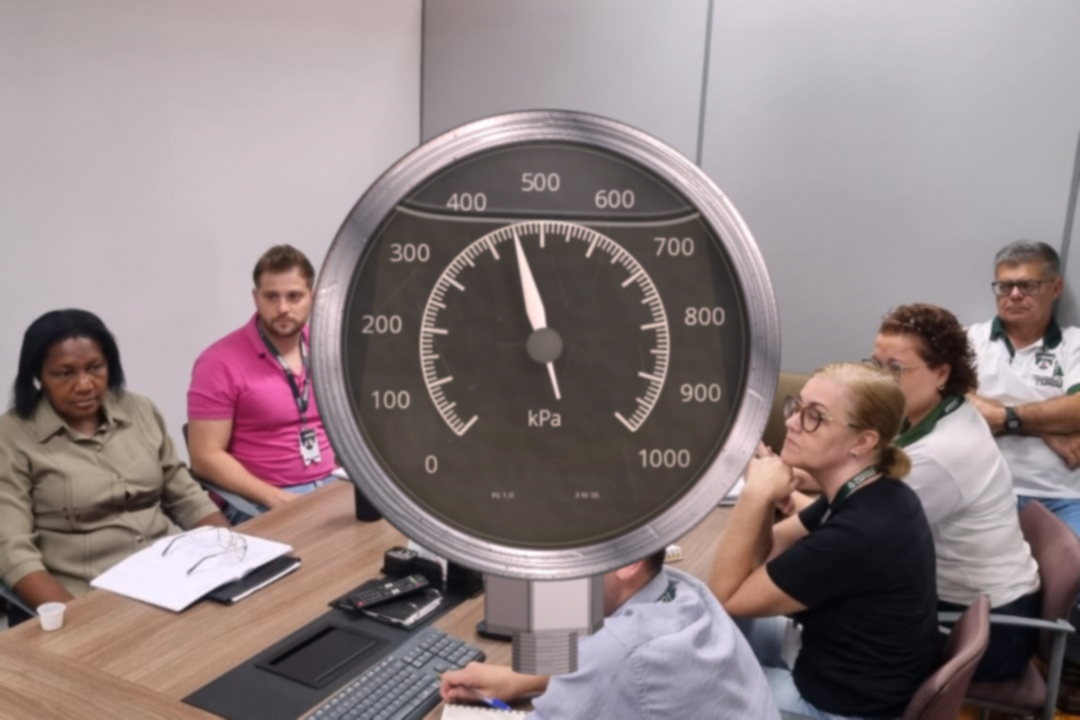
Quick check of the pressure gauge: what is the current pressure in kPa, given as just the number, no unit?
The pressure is 450
